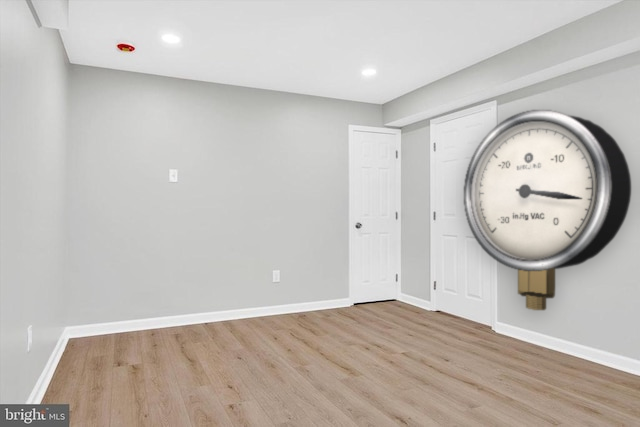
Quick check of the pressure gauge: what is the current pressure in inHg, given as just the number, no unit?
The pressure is -4
